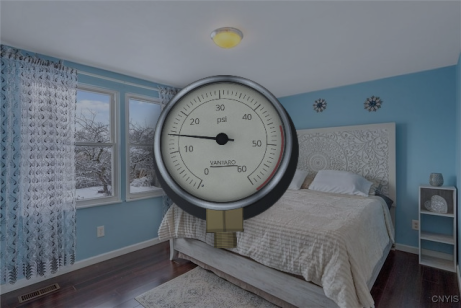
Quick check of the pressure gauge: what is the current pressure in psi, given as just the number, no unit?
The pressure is 14
